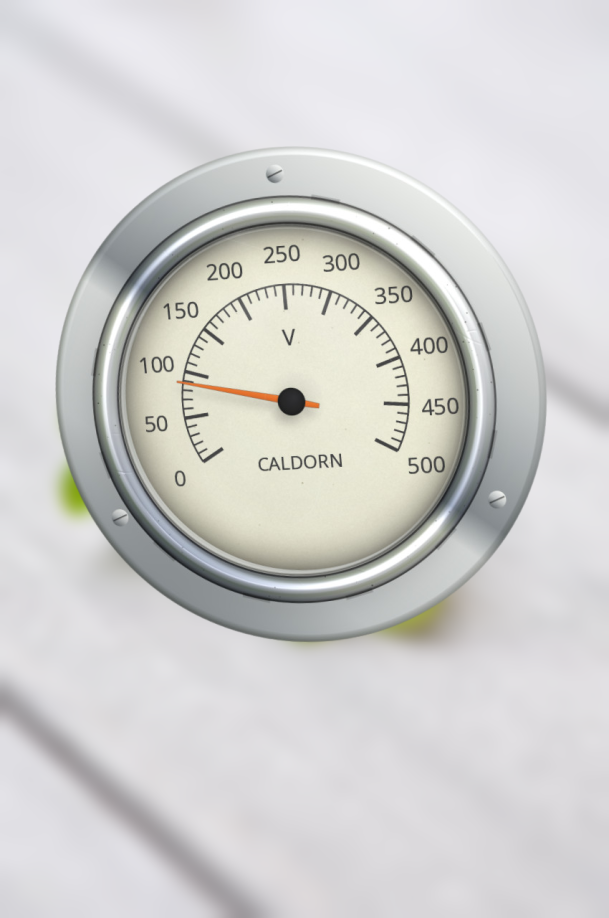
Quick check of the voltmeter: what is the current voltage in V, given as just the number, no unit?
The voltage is 90
